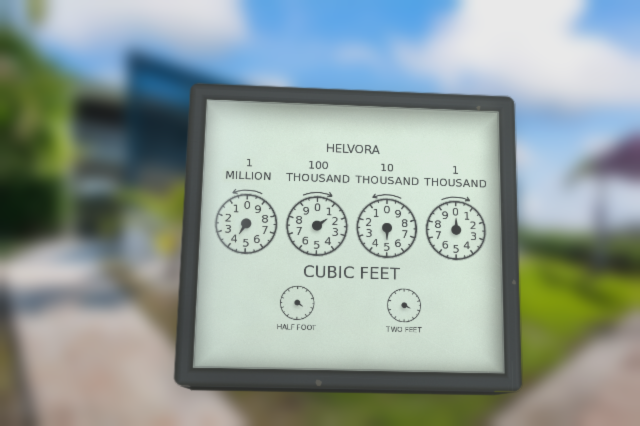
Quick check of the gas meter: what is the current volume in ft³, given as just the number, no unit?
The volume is 415000
